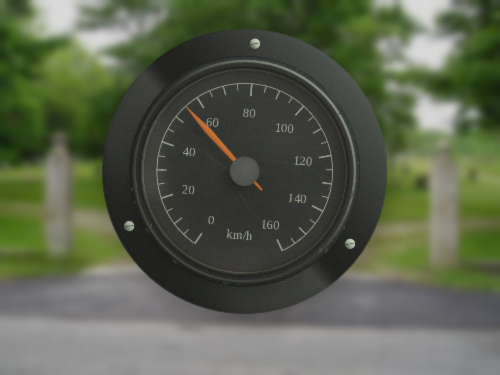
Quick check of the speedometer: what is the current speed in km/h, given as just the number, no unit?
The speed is 55
